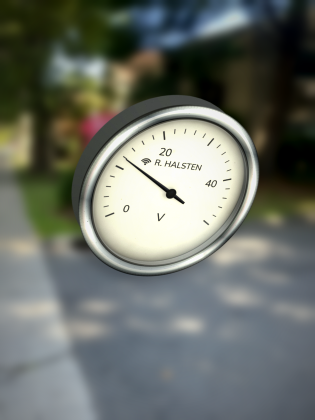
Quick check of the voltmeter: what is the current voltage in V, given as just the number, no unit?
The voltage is 12
